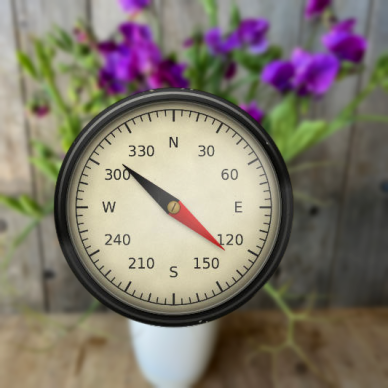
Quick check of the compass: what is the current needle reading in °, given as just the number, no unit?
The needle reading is 130
